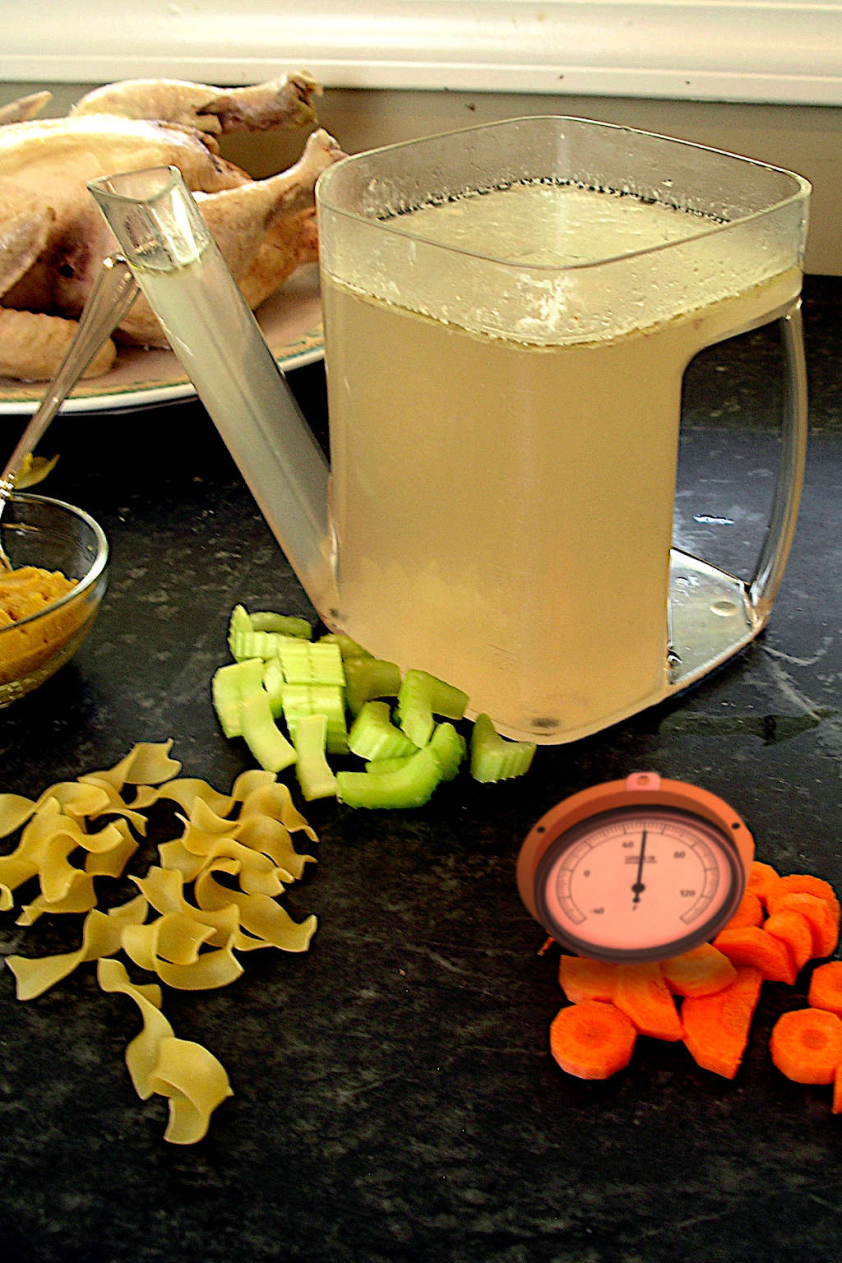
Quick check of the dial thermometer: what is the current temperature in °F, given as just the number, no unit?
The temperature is 50
